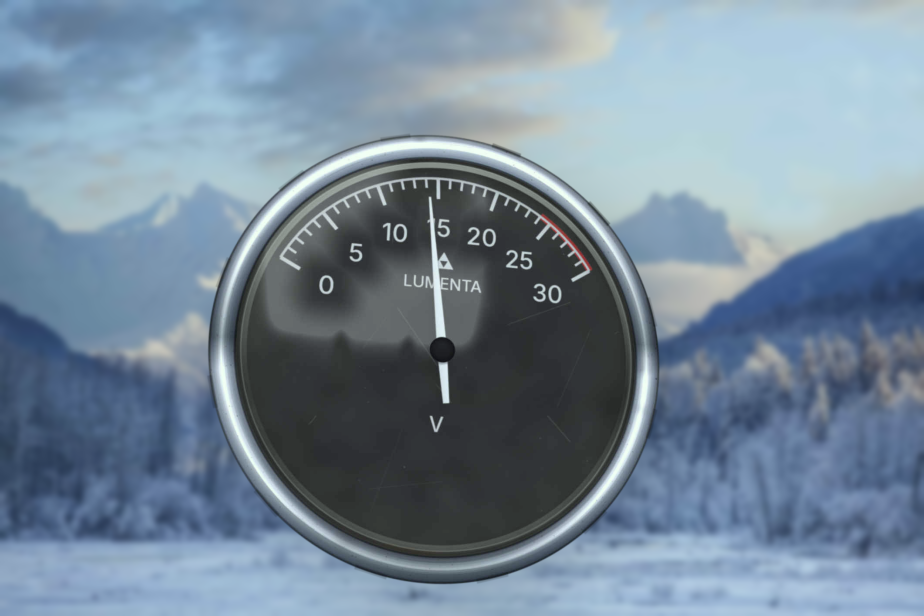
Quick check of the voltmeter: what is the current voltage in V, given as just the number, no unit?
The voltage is 14
